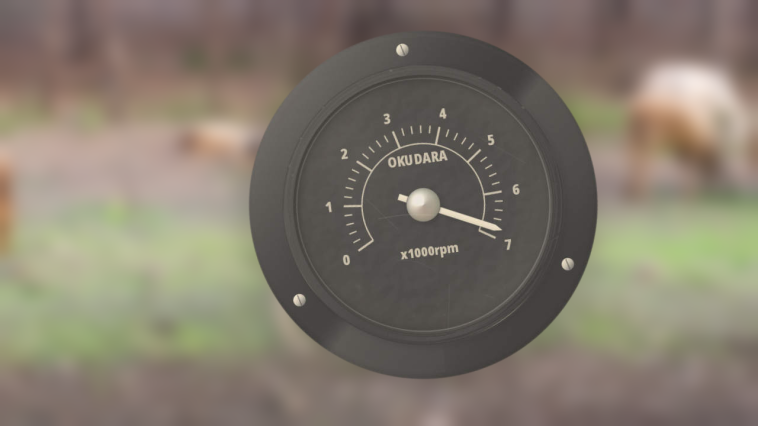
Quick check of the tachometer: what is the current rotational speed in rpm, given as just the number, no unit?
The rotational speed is 6800
